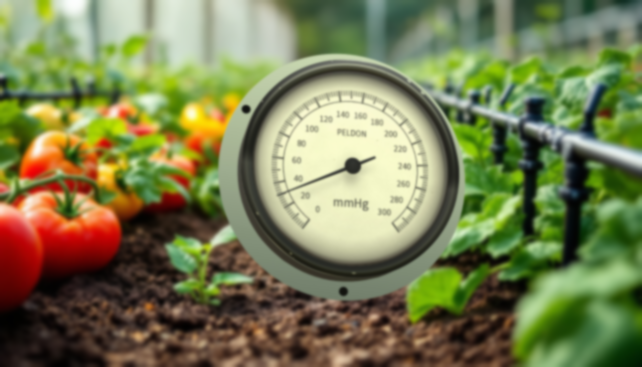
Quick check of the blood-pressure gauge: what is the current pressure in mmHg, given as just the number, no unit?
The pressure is 30
